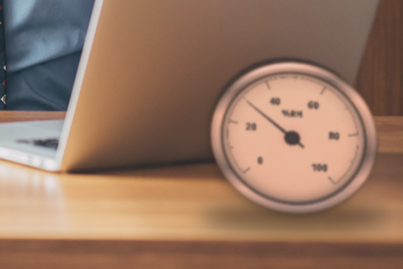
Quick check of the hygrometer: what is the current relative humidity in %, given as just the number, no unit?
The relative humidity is 30
